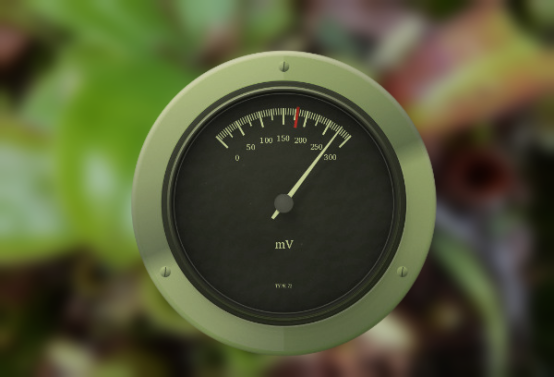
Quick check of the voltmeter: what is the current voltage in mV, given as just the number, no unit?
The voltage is 275
